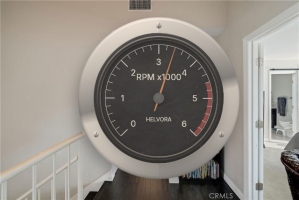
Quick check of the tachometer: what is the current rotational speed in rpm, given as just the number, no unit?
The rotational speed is 3400
